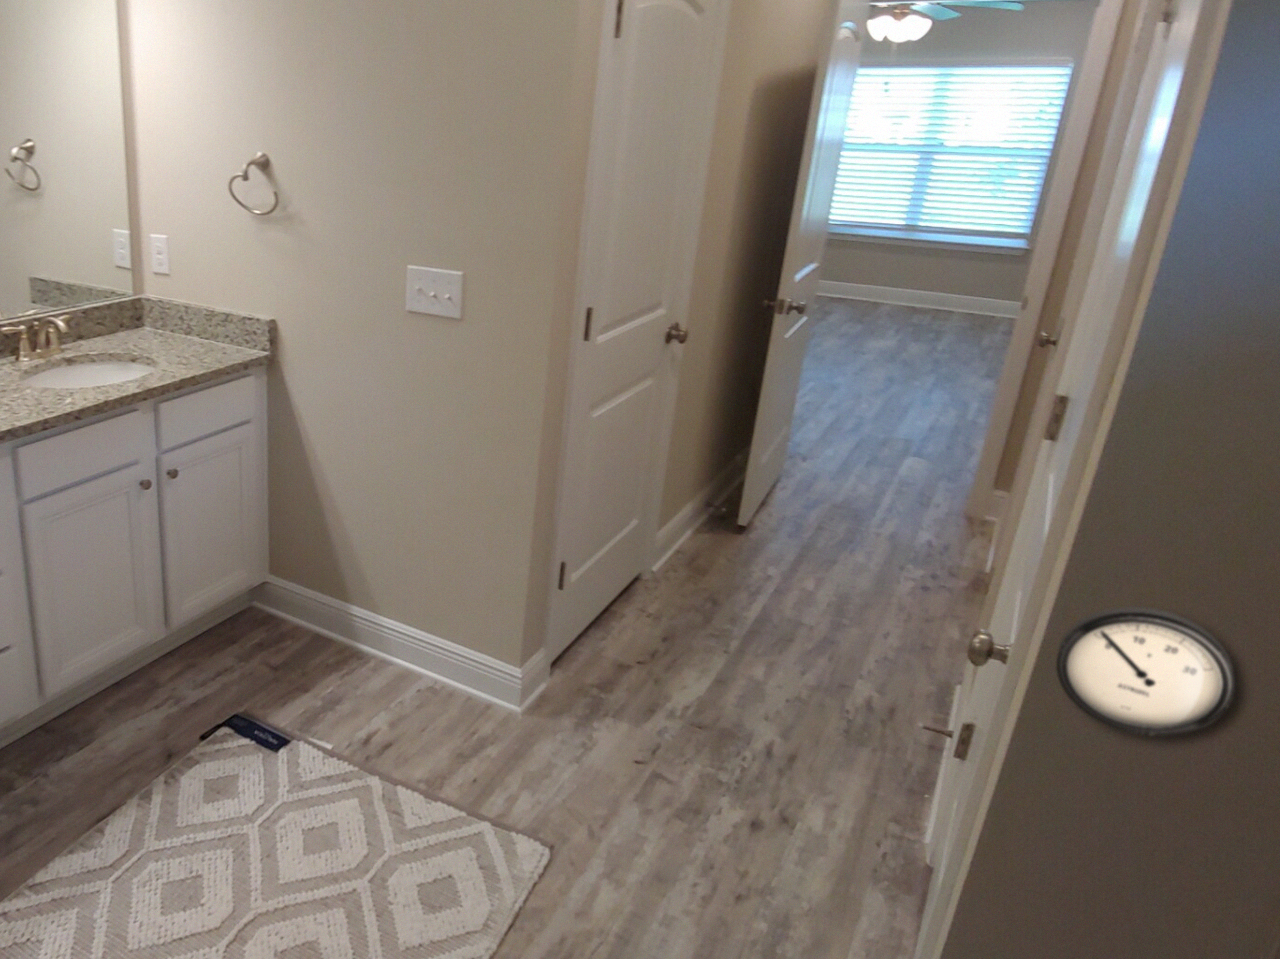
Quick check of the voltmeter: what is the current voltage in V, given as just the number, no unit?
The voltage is 2
